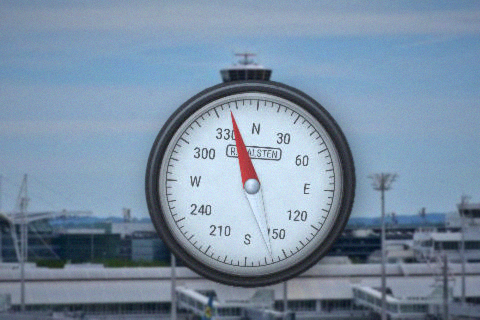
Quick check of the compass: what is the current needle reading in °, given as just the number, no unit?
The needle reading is 340
